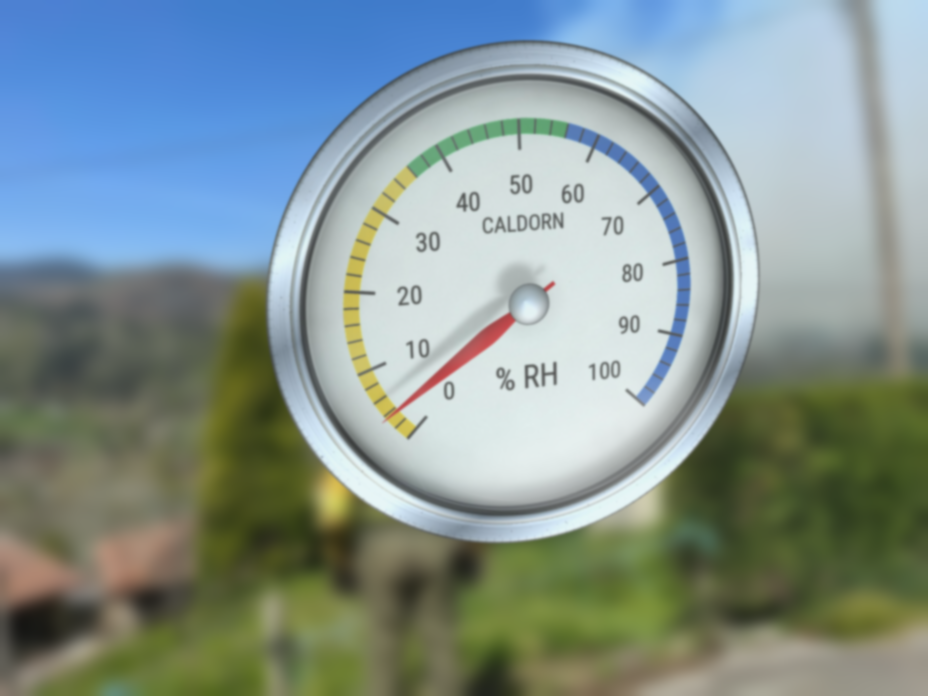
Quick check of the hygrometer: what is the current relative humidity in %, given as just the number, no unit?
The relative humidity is 4
